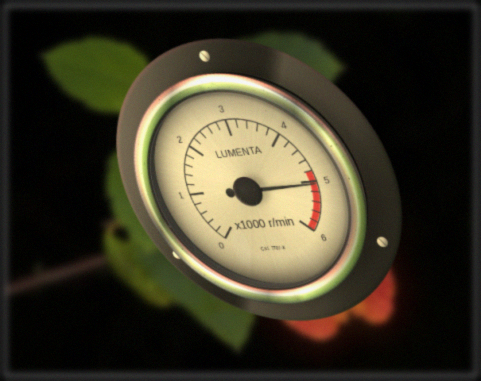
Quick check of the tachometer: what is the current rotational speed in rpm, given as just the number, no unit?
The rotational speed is 5000
